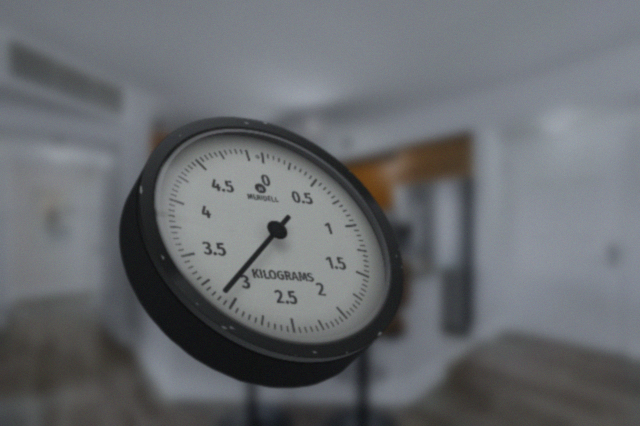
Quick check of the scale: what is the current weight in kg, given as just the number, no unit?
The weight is 3.1
